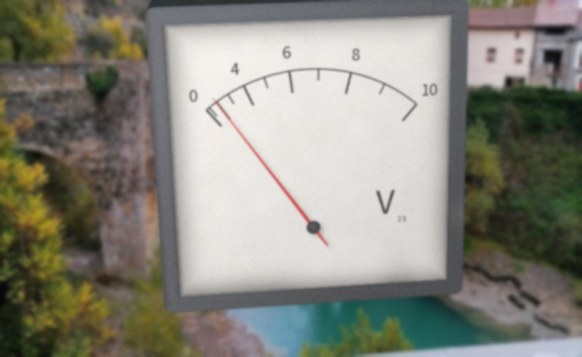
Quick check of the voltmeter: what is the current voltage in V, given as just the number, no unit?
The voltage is 2
